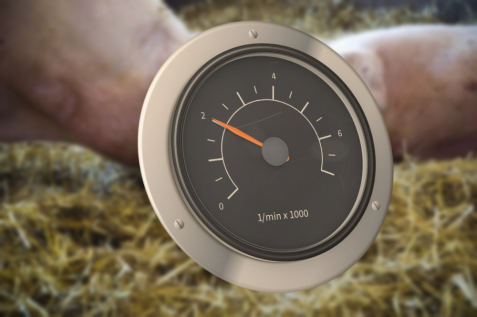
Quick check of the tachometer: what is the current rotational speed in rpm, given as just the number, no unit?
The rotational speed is 2000
